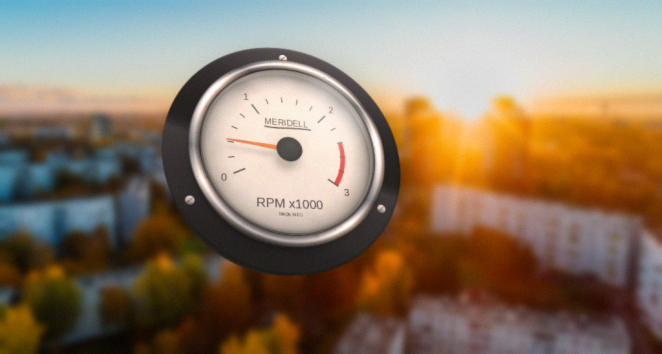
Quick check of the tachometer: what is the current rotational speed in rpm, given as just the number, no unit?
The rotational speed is 400
